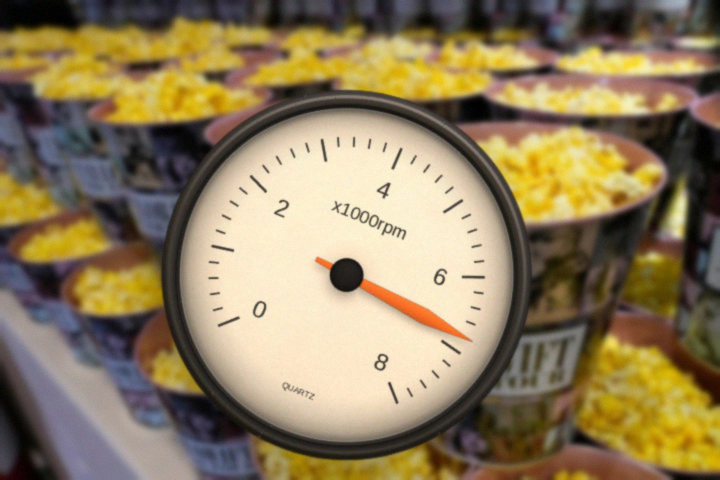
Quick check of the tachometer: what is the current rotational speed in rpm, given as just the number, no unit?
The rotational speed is 6800
